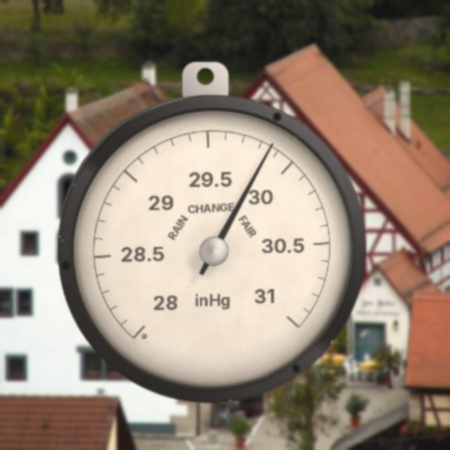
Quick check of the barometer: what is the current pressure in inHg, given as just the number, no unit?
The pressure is 29.85
